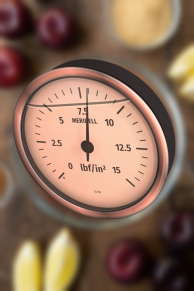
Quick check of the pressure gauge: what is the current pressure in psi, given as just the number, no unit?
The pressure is 8
